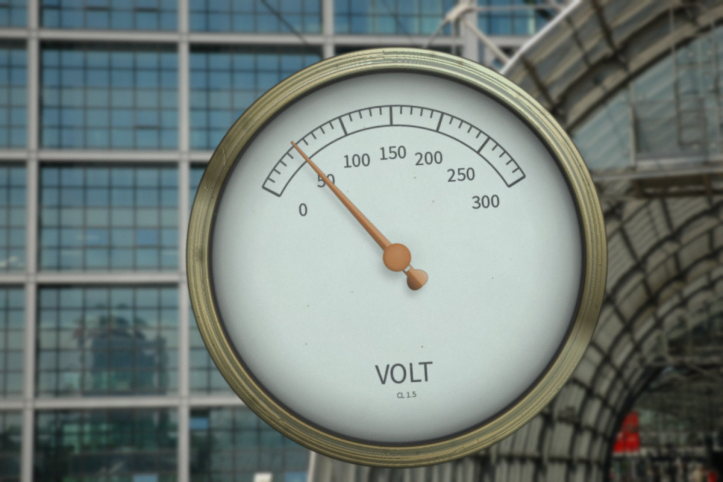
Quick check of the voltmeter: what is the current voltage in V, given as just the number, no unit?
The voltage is 50
